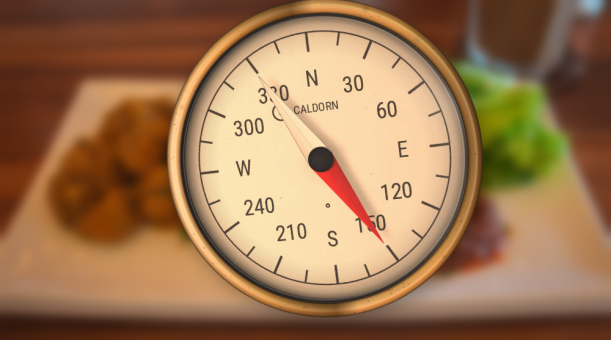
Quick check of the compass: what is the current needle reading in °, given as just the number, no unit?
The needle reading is 150
